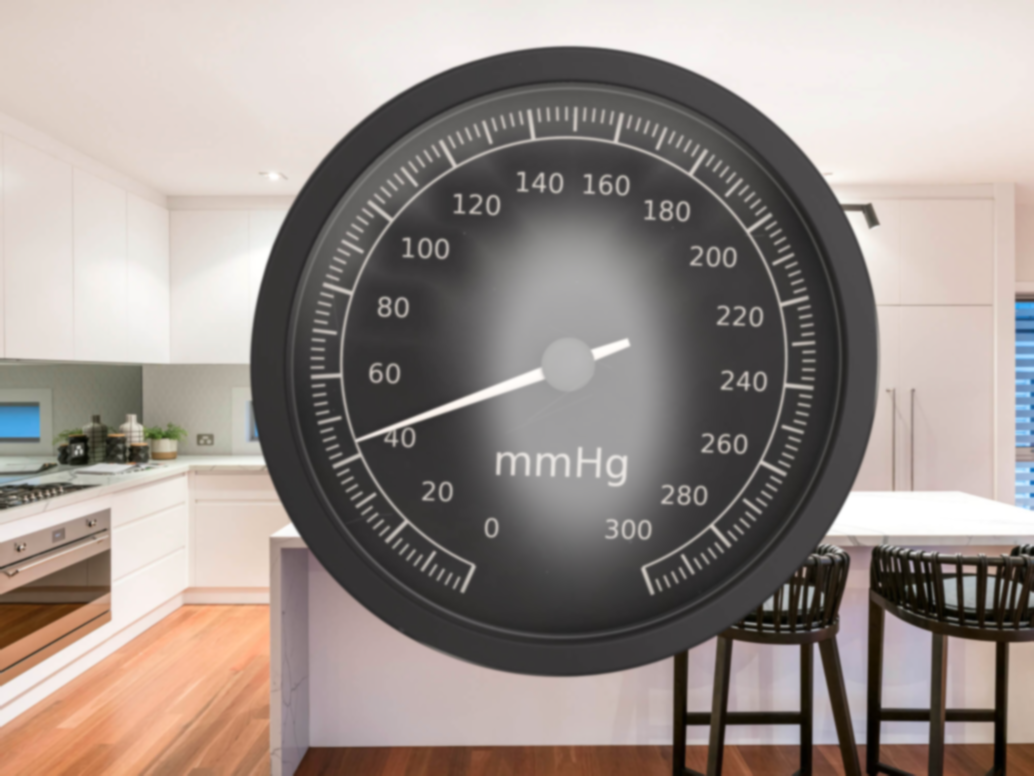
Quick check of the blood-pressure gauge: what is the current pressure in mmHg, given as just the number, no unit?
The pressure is 44
